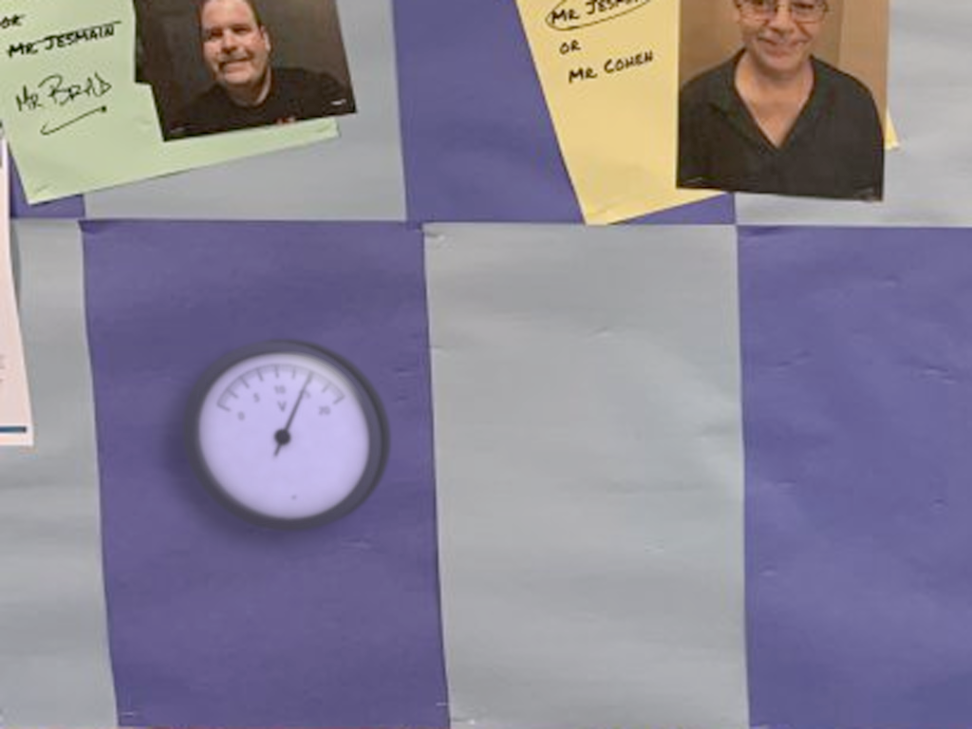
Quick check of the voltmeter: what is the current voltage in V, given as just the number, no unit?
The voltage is 15
